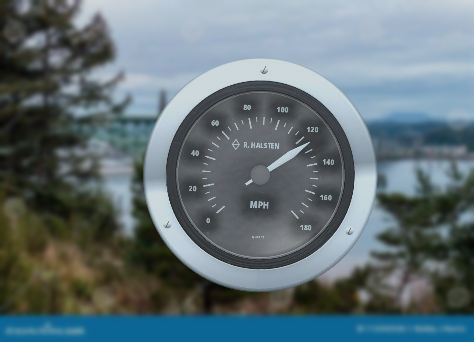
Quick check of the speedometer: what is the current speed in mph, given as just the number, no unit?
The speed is 125
